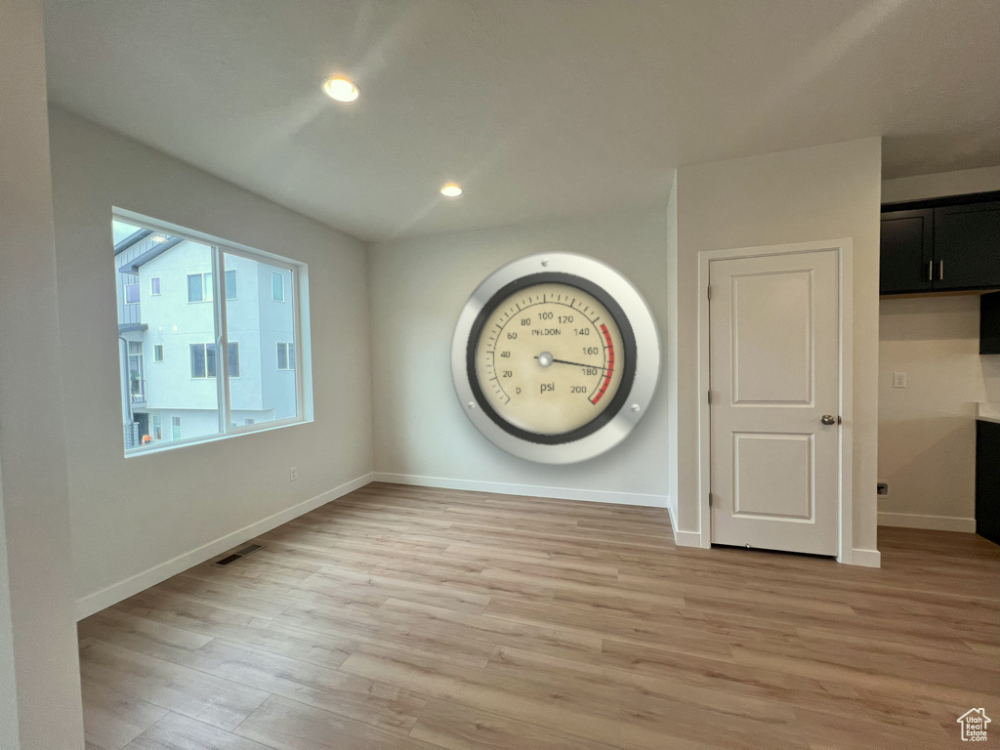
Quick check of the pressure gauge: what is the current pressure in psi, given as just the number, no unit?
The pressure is 175
